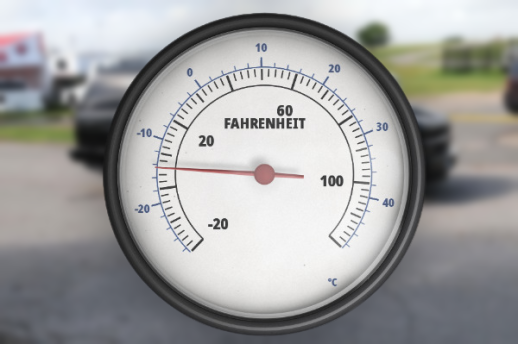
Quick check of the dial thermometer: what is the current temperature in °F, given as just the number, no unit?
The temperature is 6
